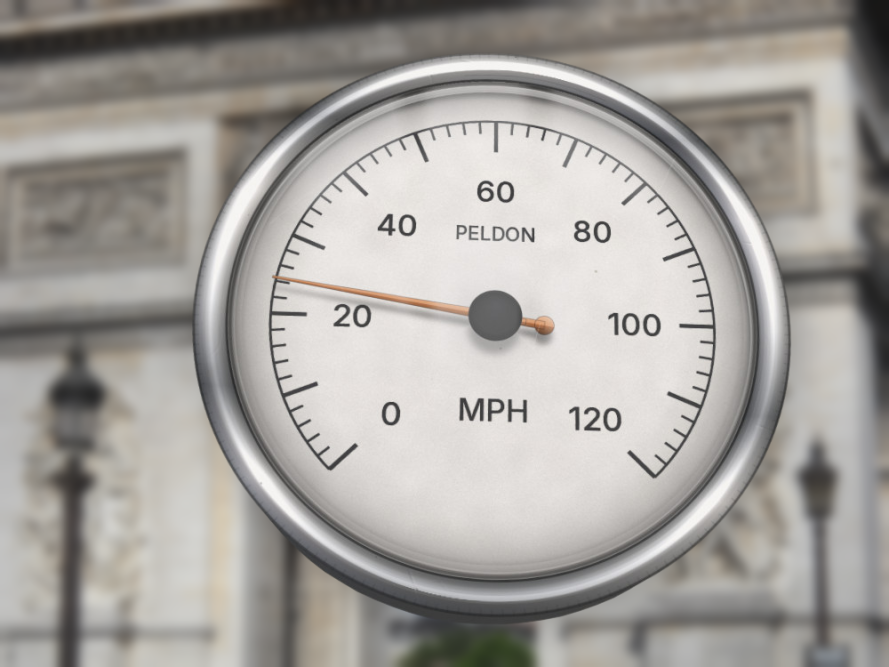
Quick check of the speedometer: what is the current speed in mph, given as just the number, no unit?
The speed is 24
